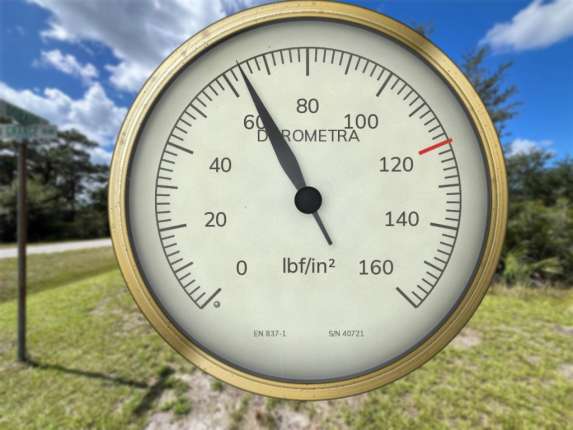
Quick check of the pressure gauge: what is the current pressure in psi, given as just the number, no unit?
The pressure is 64
